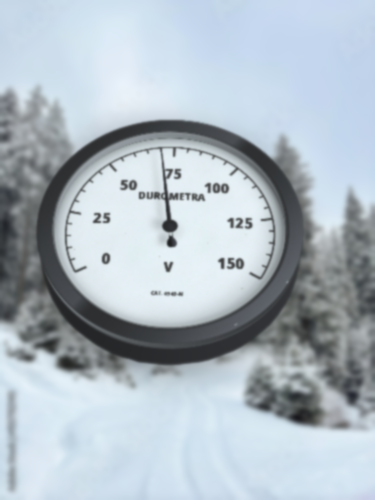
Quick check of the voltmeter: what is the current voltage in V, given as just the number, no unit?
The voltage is 70
